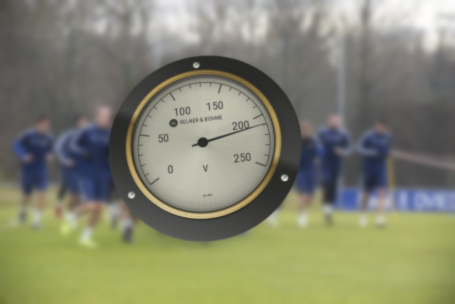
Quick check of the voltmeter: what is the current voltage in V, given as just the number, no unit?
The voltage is 210
